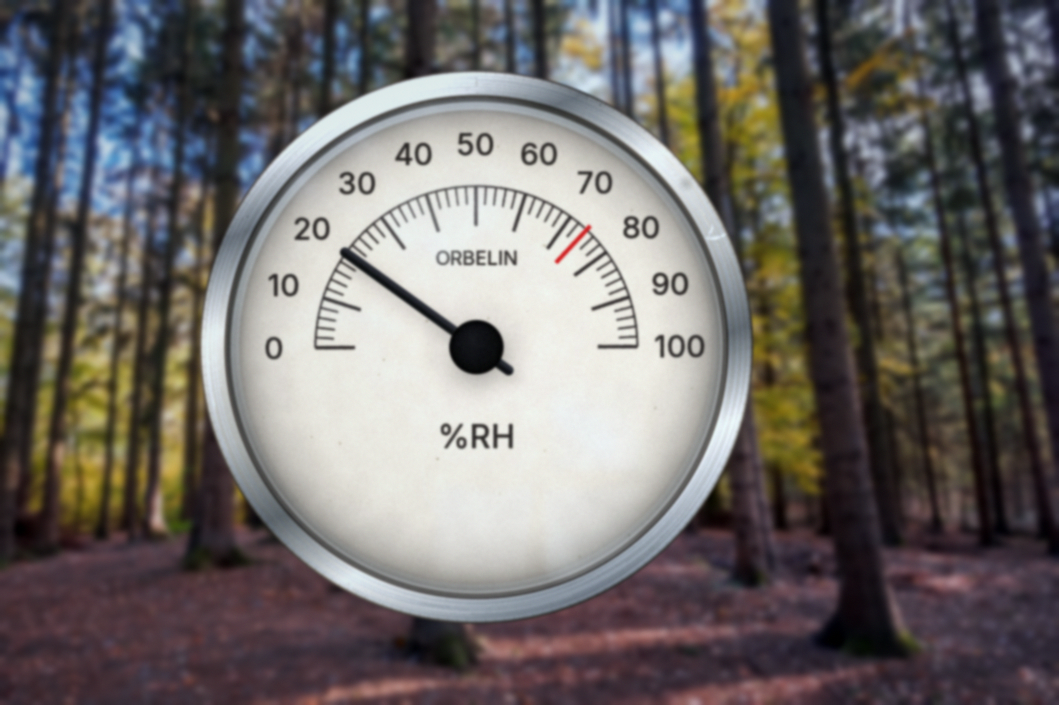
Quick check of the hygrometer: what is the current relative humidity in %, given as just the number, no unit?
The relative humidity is 20
